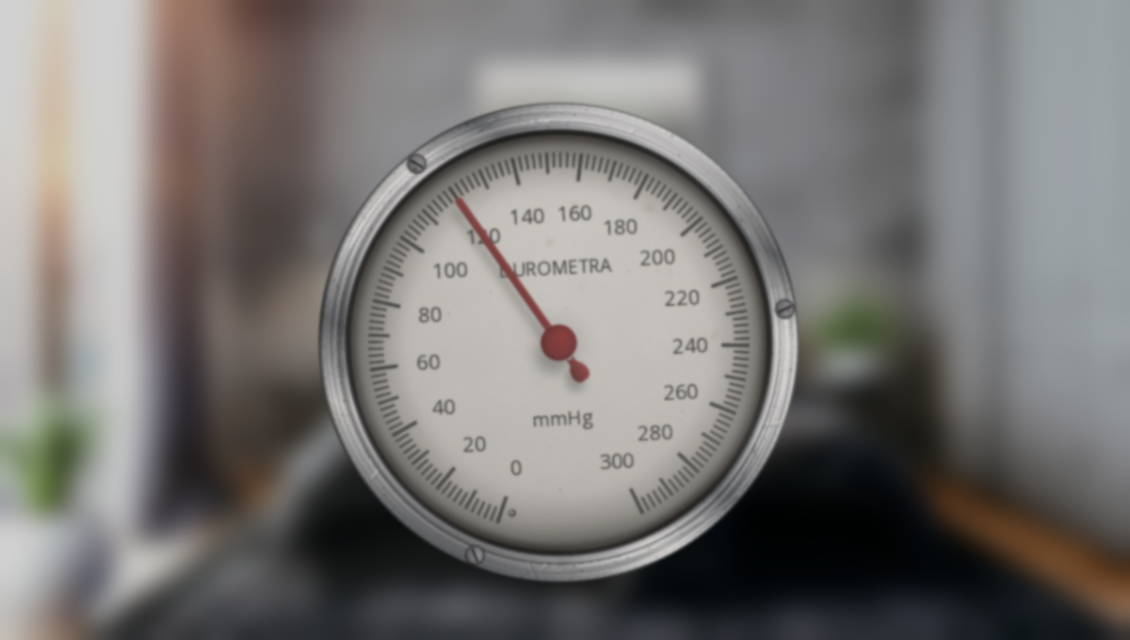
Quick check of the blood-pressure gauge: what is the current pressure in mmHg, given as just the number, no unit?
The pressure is 120
